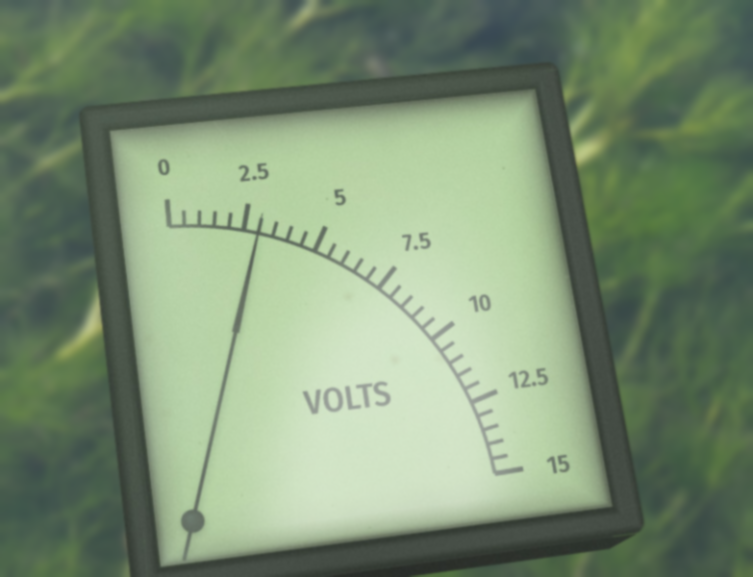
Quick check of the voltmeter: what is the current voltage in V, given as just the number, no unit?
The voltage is 3
